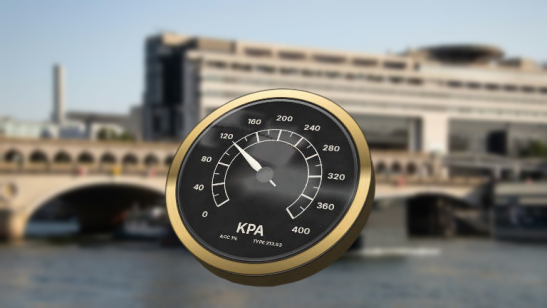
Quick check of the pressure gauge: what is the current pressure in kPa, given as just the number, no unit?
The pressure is 120
